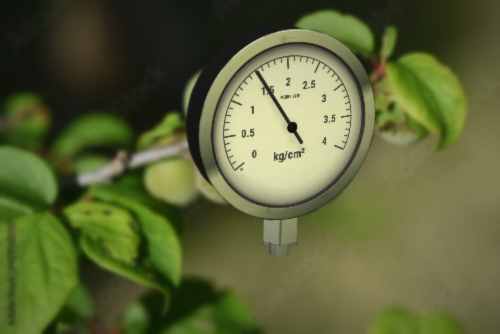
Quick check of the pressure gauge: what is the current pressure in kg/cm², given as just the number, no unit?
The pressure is 1.5
